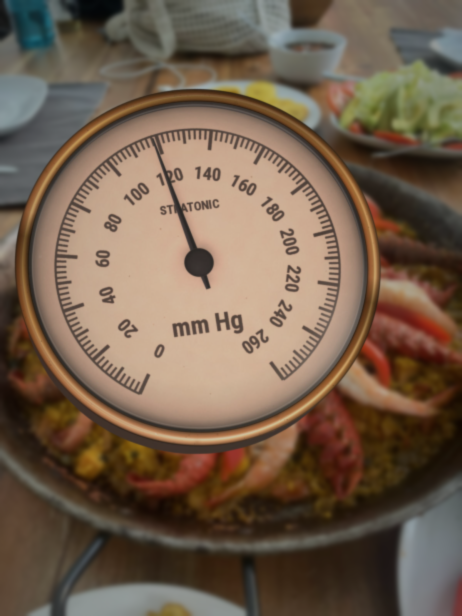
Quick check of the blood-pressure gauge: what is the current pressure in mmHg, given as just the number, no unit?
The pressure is 118
